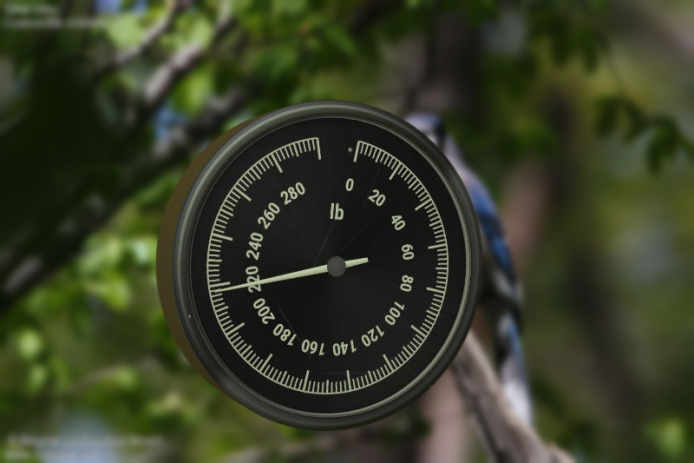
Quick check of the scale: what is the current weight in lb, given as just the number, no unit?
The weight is 218
